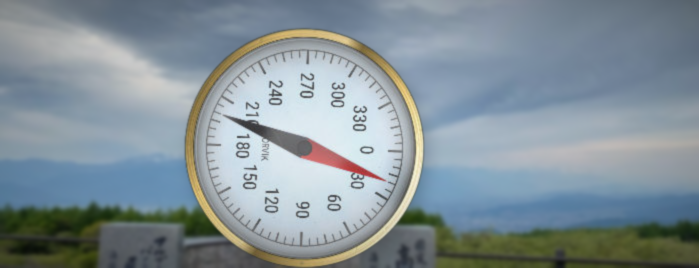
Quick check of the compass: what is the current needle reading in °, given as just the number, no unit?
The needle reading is 20
